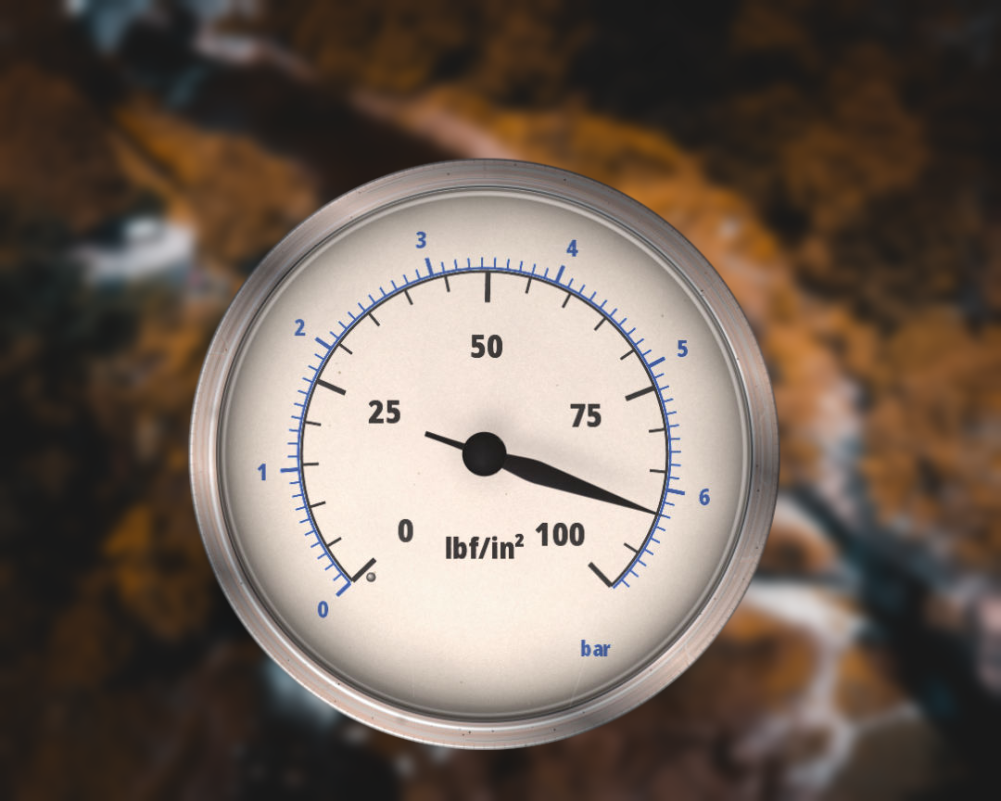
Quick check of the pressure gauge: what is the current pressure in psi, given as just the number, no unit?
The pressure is 90
